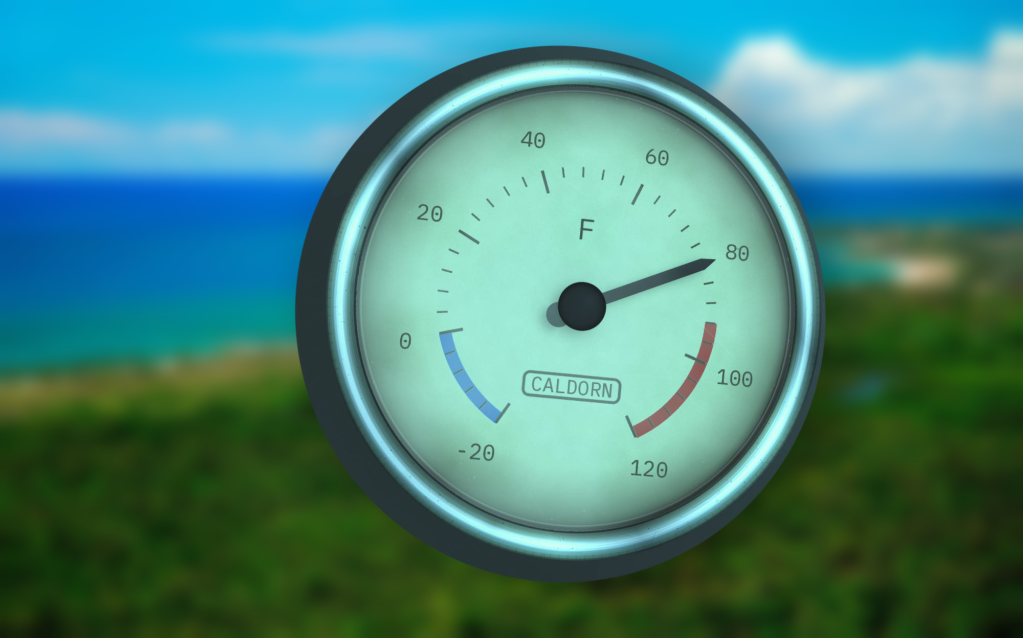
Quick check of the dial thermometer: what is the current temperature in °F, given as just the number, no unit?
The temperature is 80
